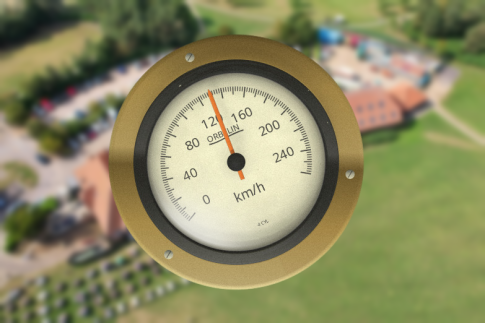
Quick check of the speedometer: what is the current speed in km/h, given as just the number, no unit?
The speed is 130
